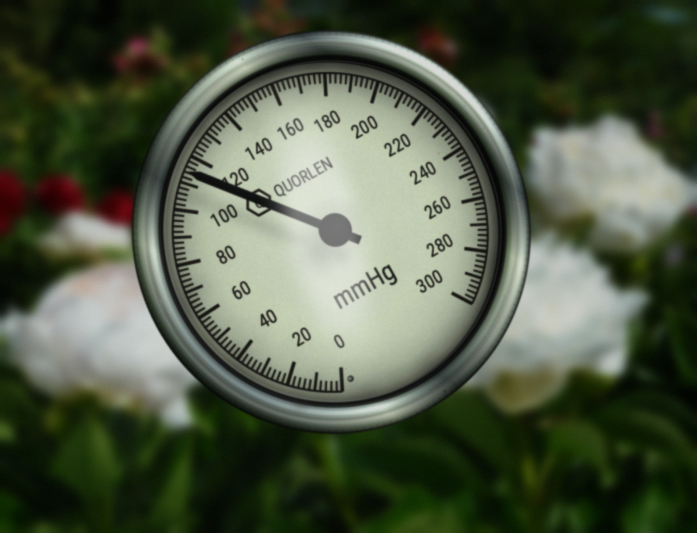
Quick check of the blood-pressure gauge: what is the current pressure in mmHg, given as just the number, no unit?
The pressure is 114
